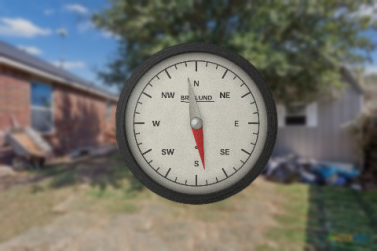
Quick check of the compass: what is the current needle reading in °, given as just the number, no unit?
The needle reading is 170
